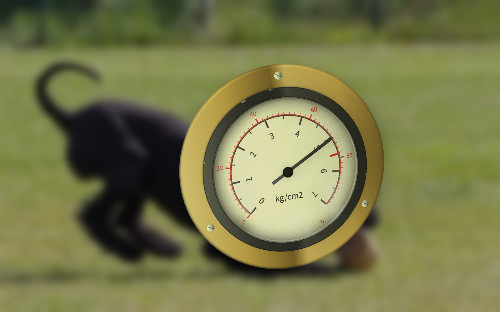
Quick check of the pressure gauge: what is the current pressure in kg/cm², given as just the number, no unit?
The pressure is 5
